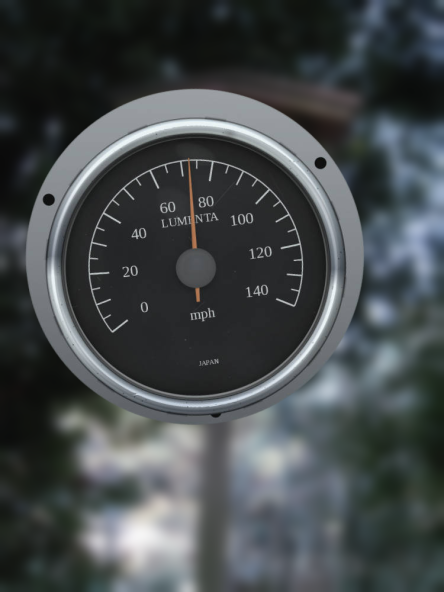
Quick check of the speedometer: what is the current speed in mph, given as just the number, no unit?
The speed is 72.5
